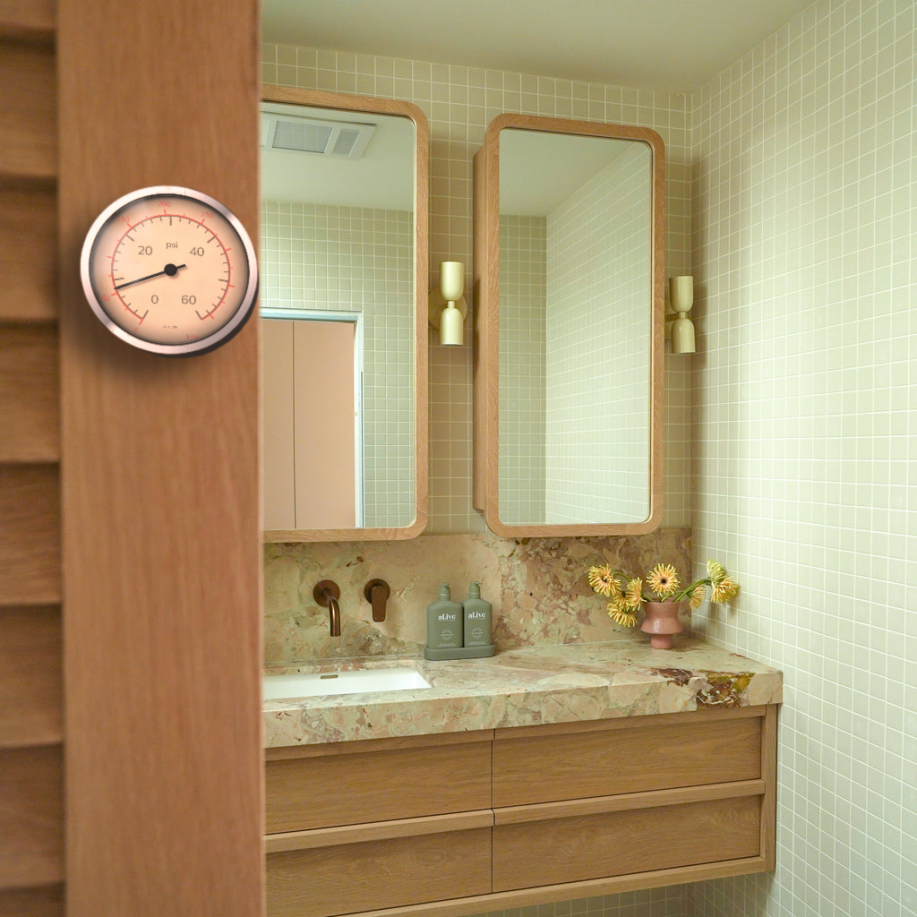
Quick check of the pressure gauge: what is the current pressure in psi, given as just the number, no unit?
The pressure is 8
